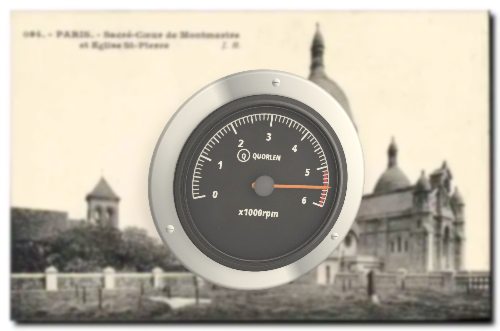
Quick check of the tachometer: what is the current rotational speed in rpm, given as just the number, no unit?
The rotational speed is 5500
